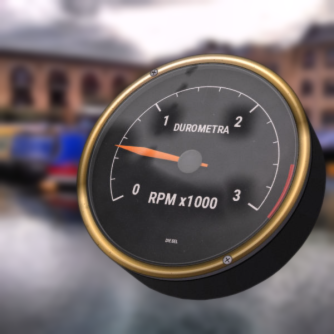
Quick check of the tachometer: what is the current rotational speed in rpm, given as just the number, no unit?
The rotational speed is 500
